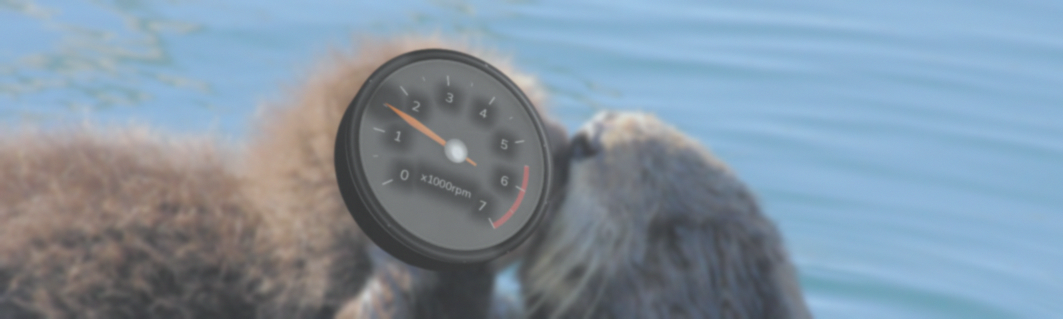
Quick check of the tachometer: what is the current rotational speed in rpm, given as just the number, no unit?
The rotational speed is 1500
